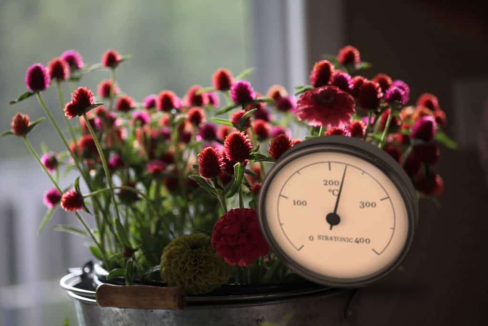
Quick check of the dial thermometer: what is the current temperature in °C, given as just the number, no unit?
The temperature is 225
